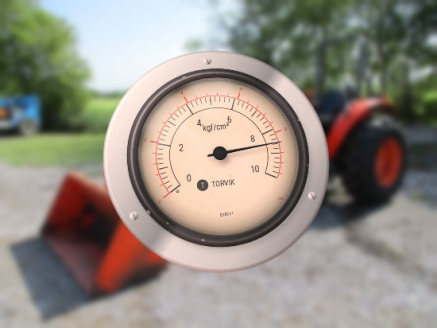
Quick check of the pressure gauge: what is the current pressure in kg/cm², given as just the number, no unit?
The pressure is 8.6
